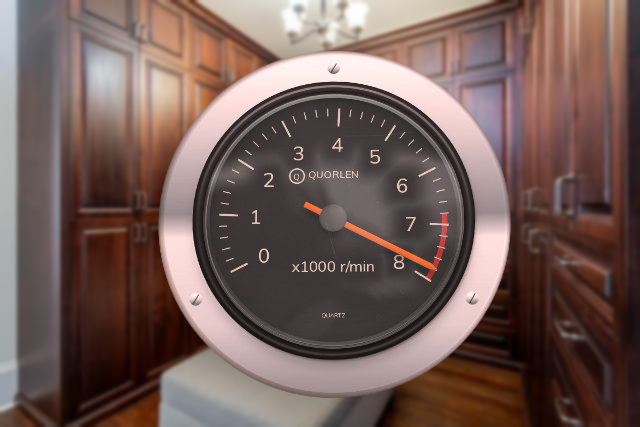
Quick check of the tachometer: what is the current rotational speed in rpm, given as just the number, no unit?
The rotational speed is 7800
